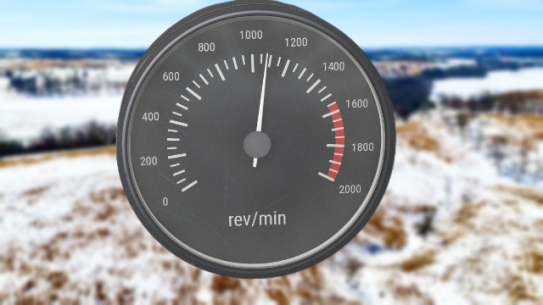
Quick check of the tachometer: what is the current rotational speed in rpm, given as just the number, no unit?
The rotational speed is 1075
